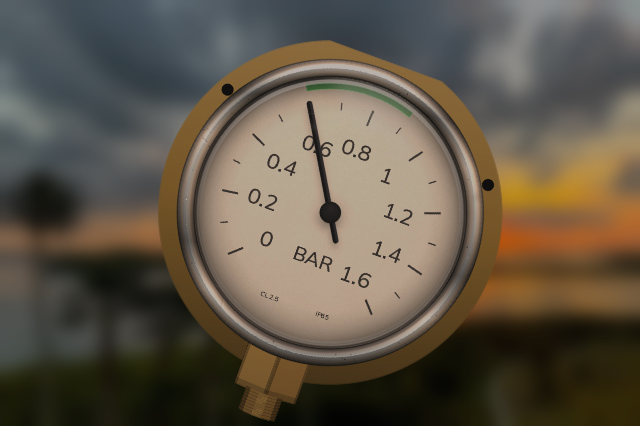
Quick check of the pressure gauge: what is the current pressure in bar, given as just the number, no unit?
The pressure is 0.6
